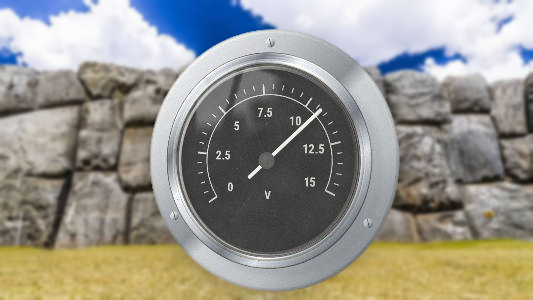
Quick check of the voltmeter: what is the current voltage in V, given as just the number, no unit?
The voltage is 10.75
